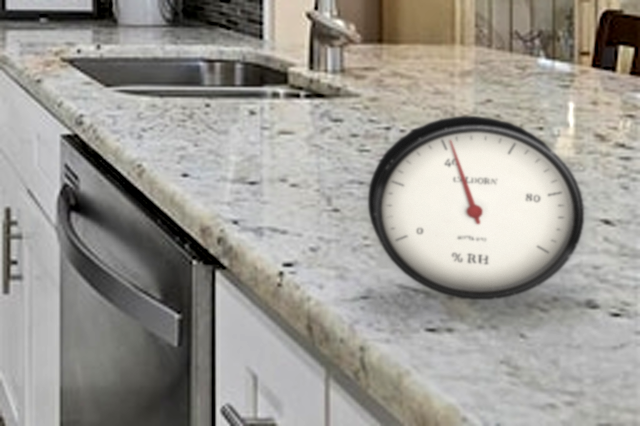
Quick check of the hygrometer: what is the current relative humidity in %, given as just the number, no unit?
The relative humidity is 42
